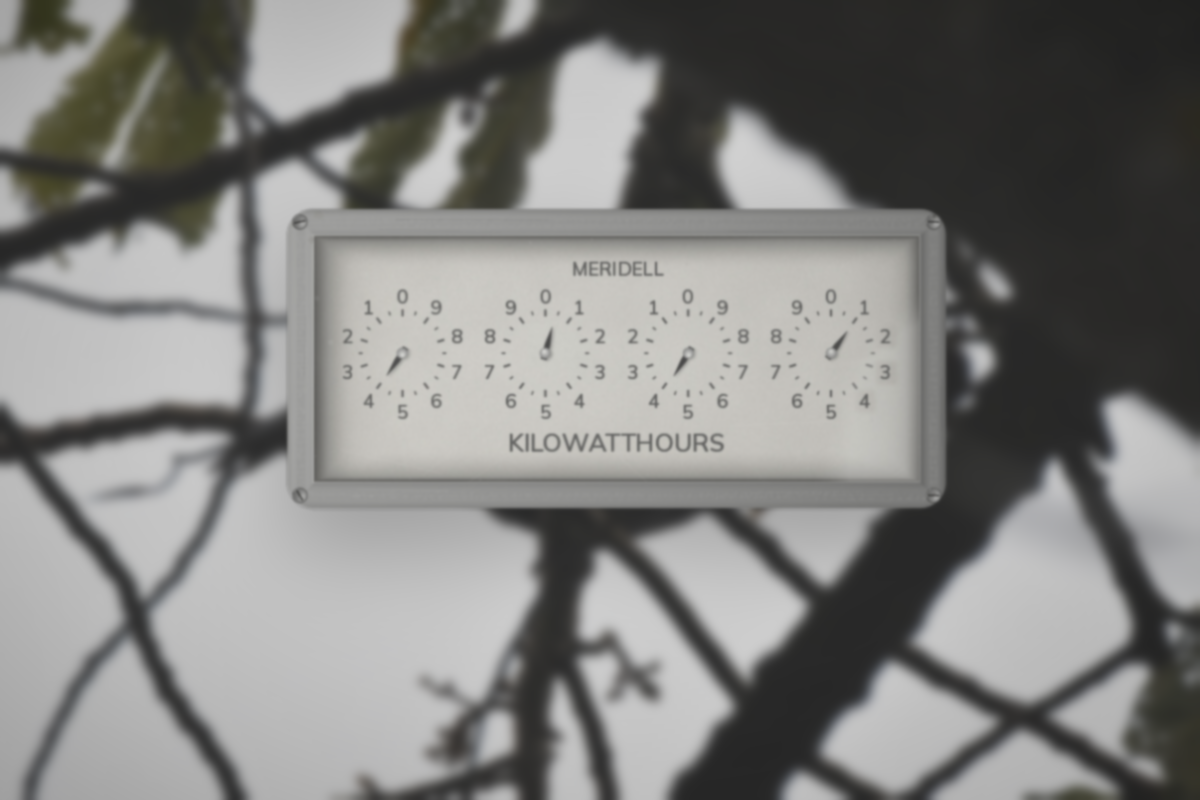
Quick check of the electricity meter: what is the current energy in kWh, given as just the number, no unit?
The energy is 4041
